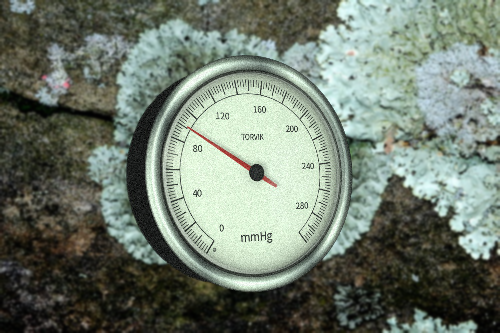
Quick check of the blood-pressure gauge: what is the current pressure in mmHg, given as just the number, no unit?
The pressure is 90
